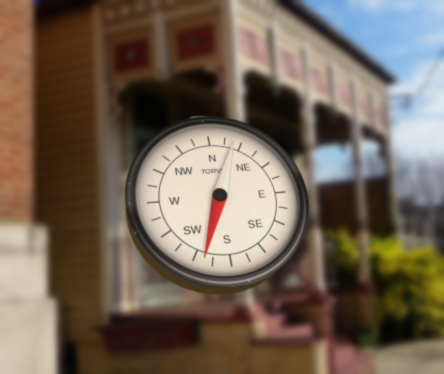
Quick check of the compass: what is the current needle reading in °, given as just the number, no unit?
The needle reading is 202.5
